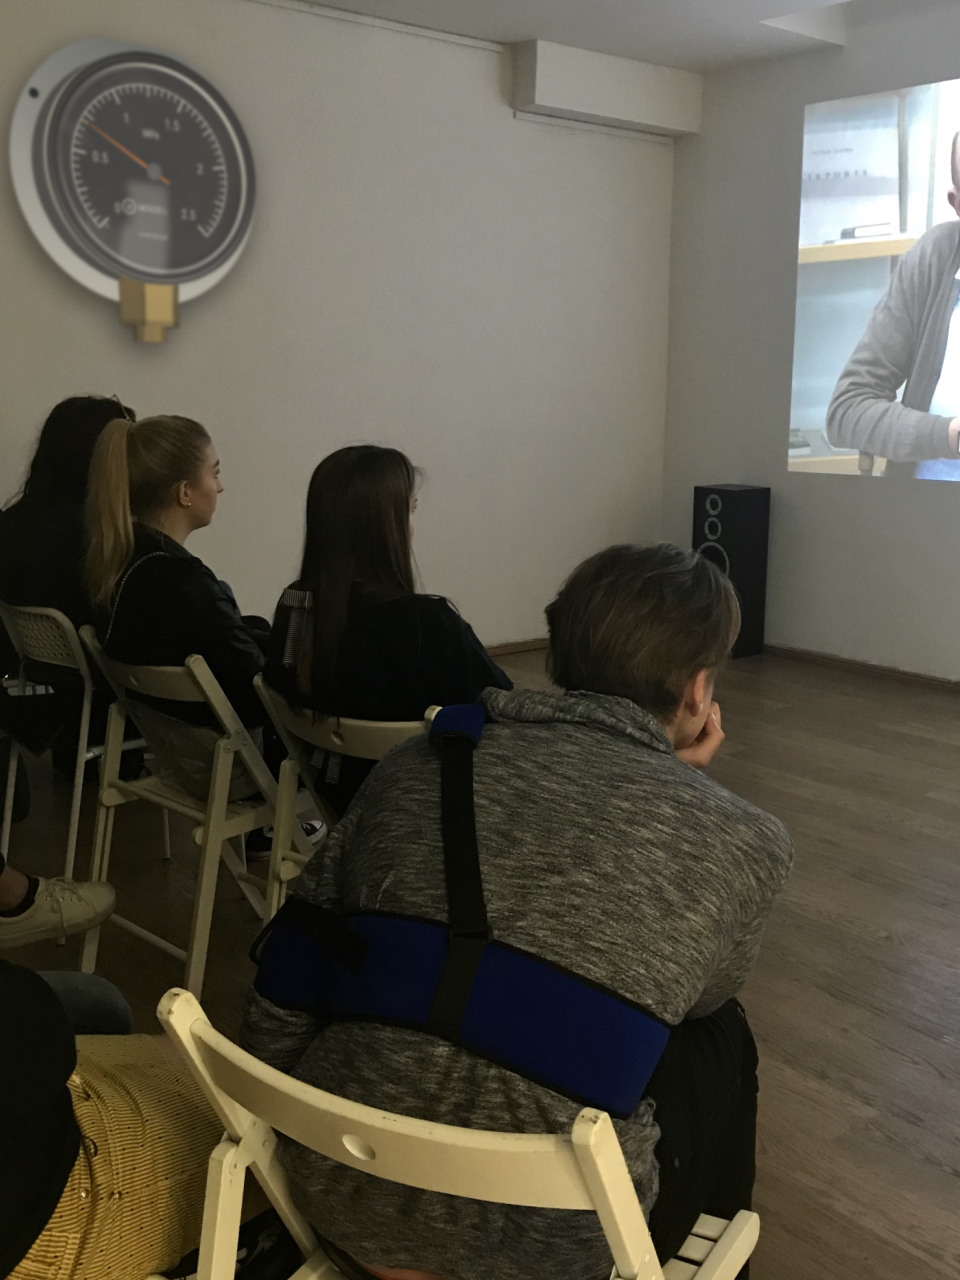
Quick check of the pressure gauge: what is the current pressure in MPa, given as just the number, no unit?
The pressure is 0.7
